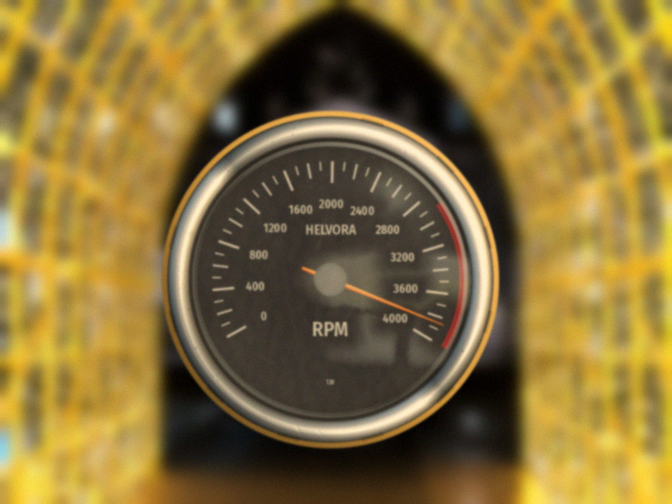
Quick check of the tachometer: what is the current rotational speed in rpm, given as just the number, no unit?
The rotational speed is 3850
